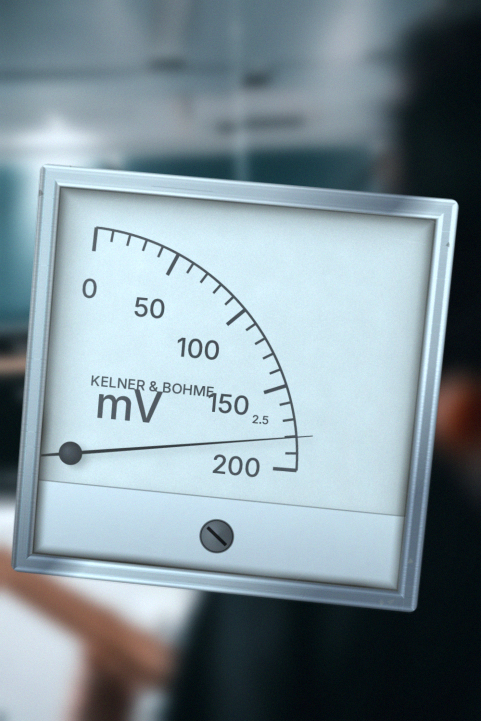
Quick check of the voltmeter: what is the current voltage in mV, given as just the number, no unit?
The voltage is 180
